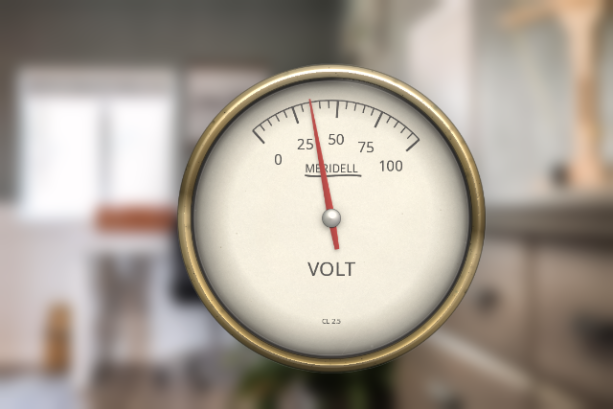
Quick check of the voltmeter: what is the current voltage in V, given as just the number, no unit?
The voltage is 35
